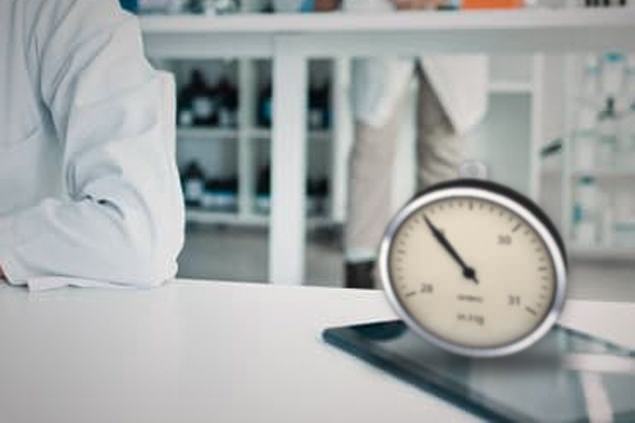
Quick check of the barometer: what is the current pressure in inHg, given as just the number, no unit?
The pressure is 29
